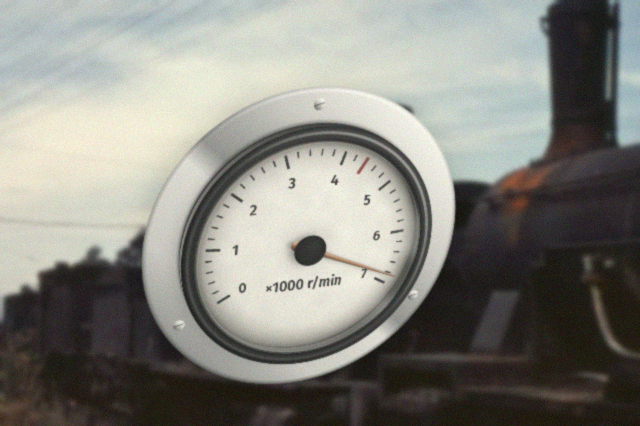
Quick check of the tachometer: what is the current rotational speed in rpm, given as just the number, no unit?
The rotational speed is 6800
